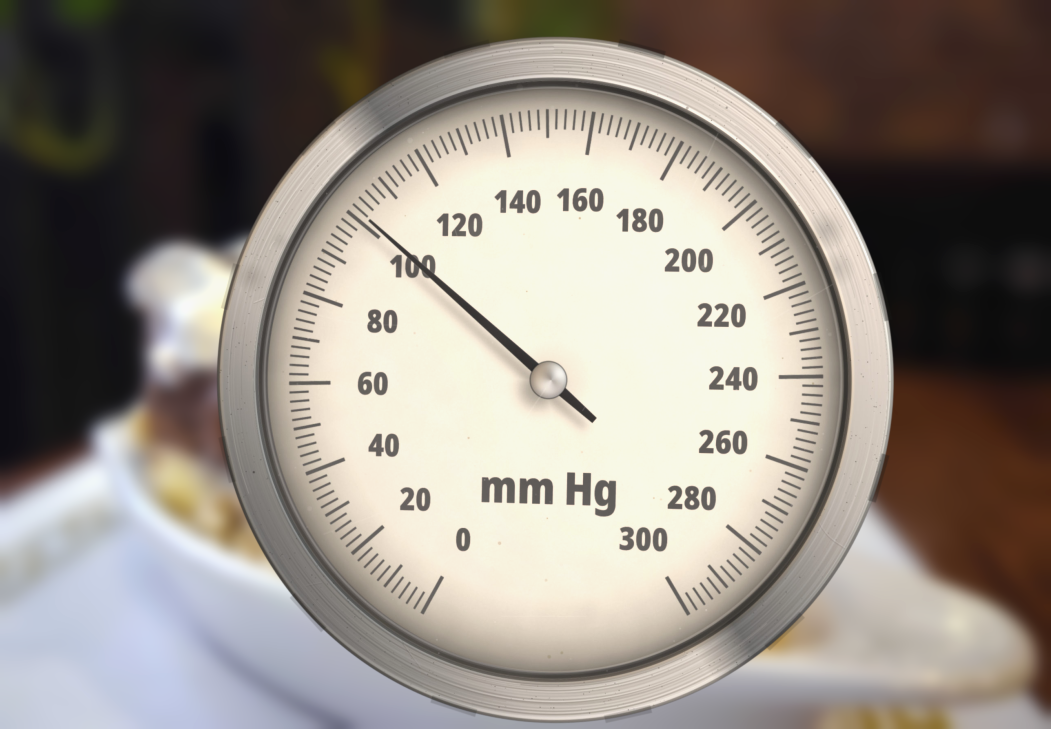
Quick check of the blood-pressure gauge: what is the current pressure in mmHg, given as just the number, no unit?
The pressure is 102
